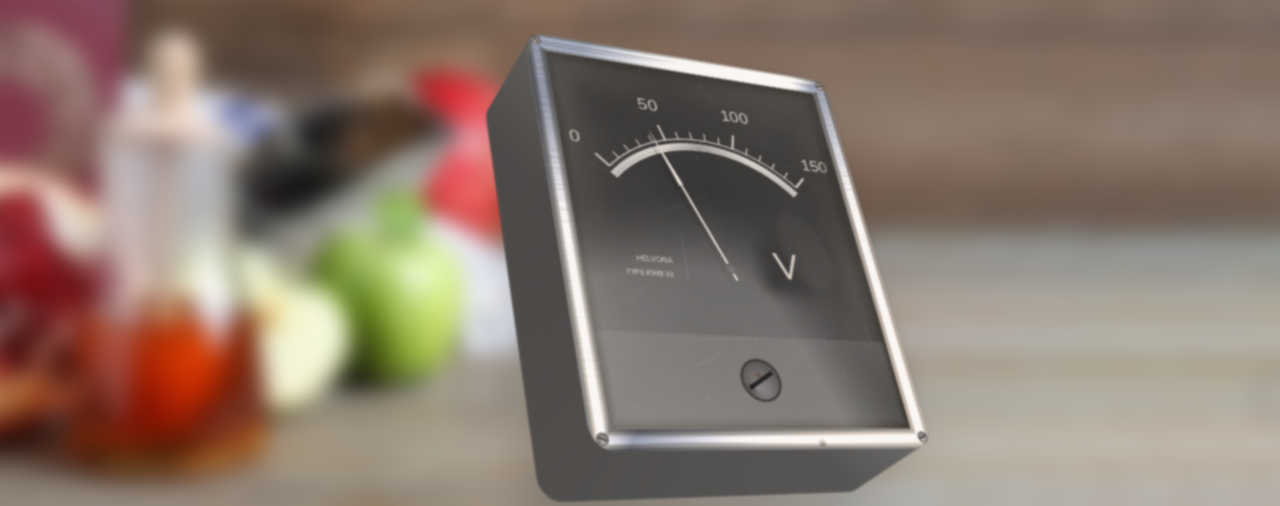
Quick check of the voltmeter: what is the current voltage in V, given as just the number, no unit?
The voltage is 40
